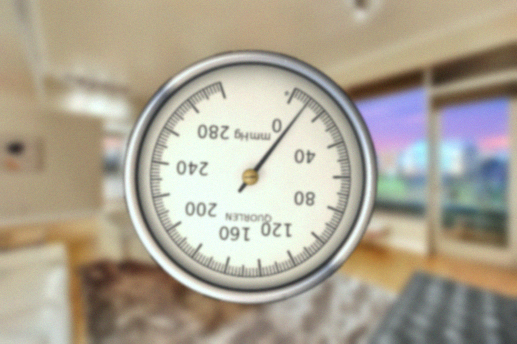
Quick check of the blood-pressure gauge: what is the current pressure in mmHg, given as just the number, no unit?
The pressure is 10
